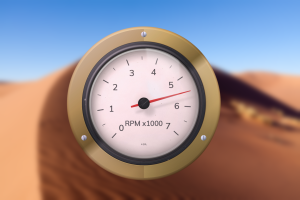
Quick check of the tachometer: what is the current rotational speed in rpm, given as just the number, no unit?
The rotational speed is 5500
